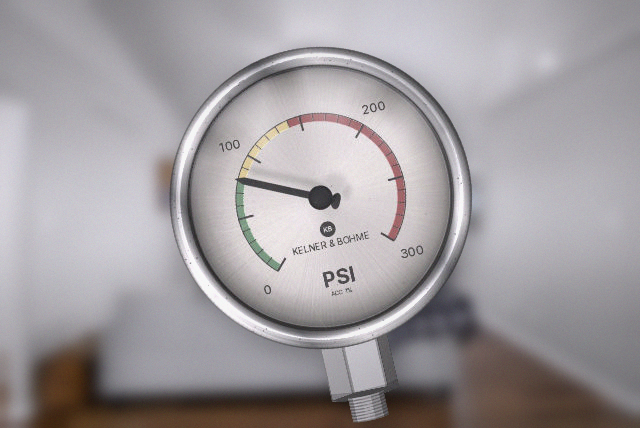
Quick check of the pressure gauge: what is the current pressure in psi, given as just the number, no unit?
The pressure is 80
